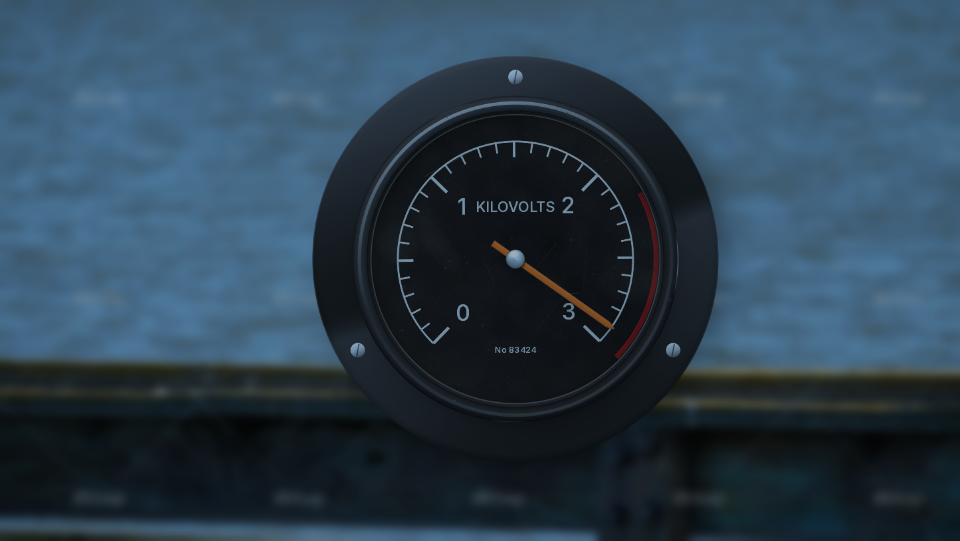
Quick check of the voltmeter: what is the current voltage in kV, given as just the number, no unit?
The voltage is 2.9
